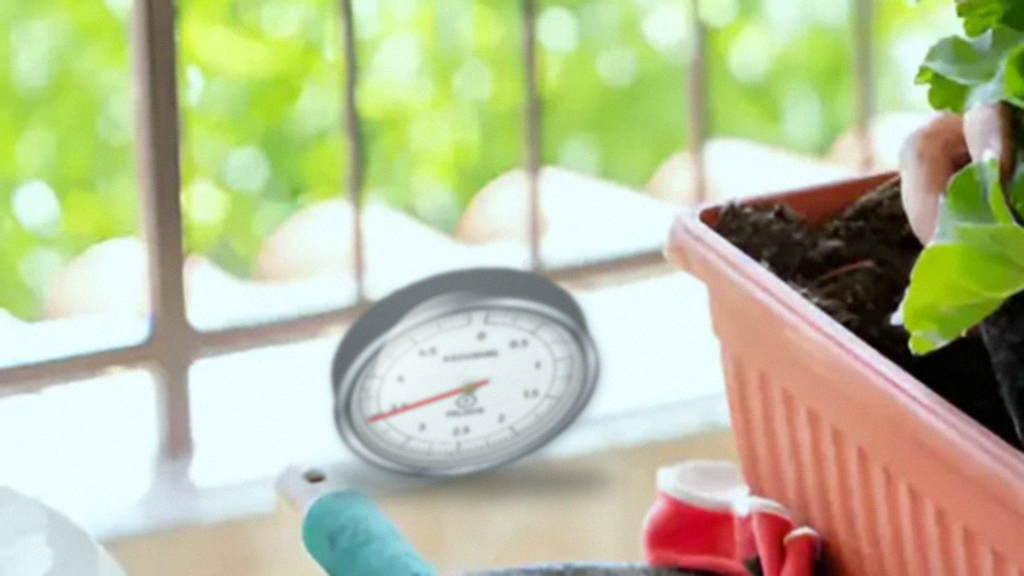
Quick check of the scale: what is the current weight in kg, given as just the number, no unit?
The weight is 3.5
